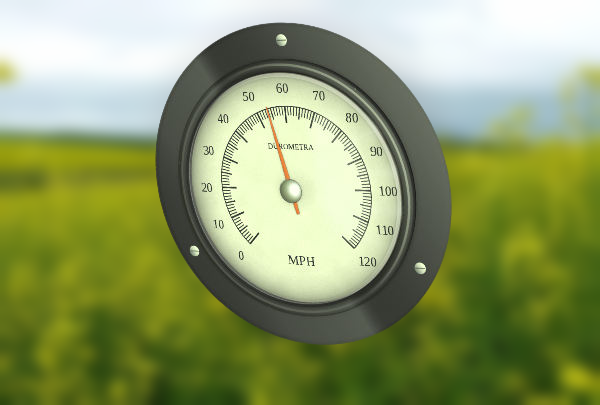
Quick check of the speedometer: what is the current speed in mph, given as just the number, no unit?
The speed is 55
